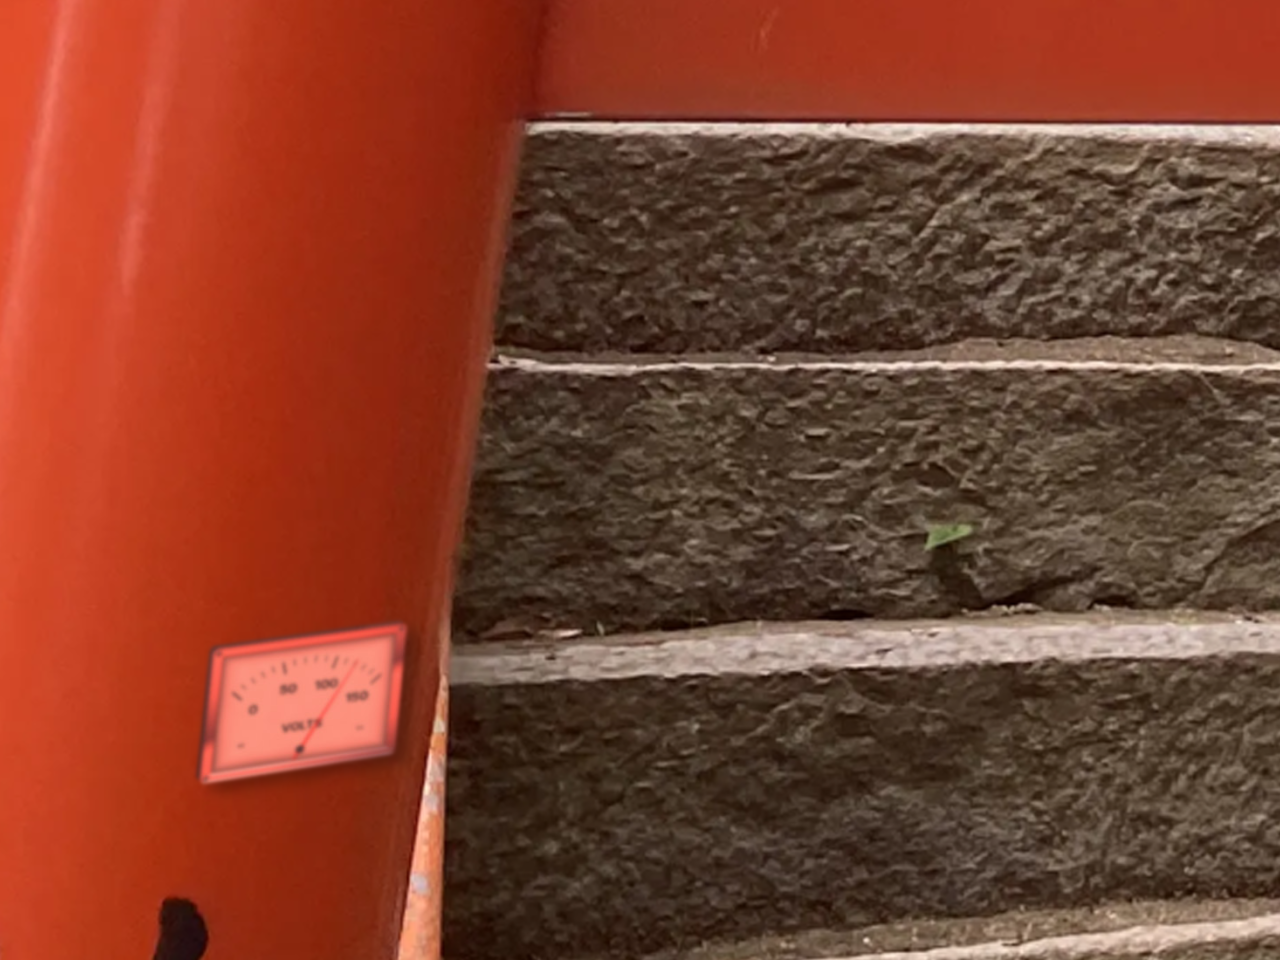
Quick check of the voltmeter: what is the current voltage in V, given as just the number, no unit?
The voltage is 120
